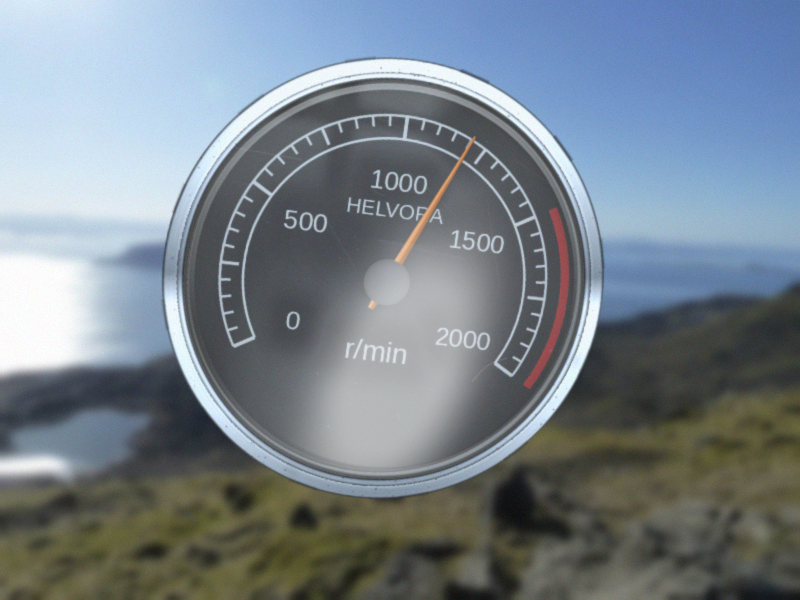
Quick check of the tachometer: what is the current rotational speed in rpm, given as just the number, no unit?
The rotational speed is 1200
